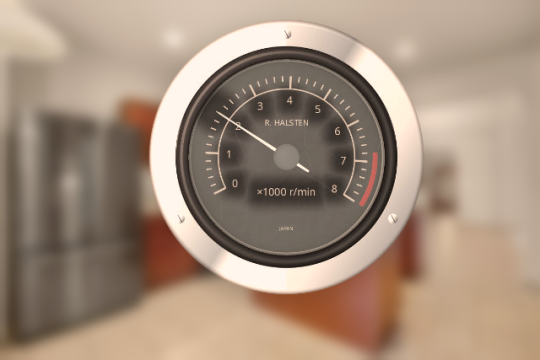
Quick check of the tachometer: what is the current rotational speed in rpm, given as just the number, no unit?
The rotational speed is 2000
